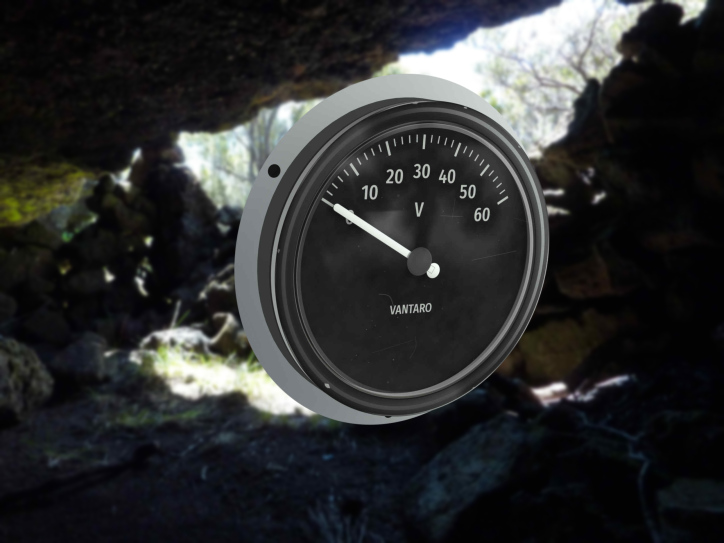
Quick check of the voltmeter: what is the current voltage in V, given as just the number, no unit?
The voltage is 0
